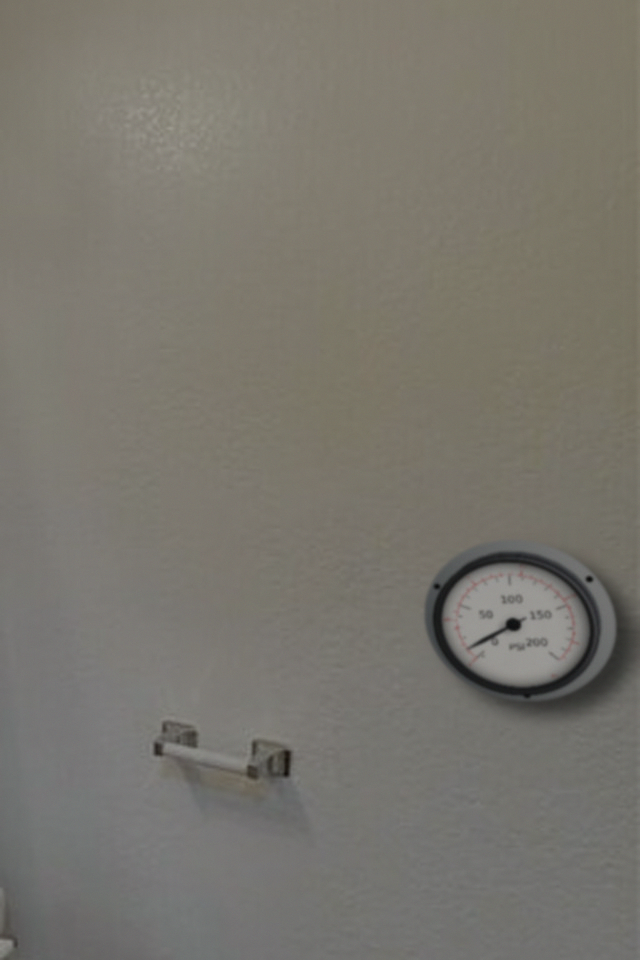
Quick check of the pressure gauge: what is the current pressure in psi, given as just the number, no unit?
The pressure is 10
